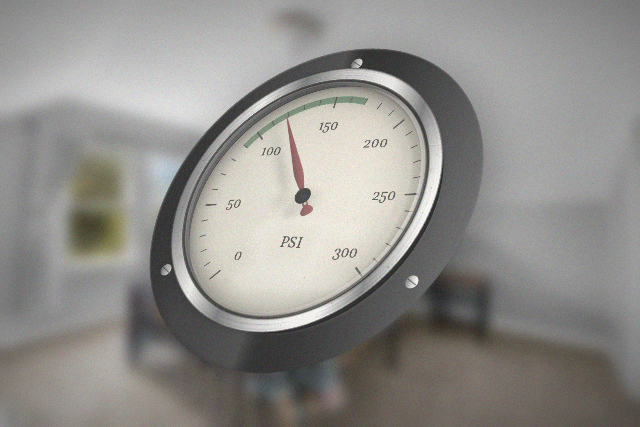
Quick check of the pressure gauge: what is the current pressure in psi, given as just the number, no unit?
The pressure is 120
